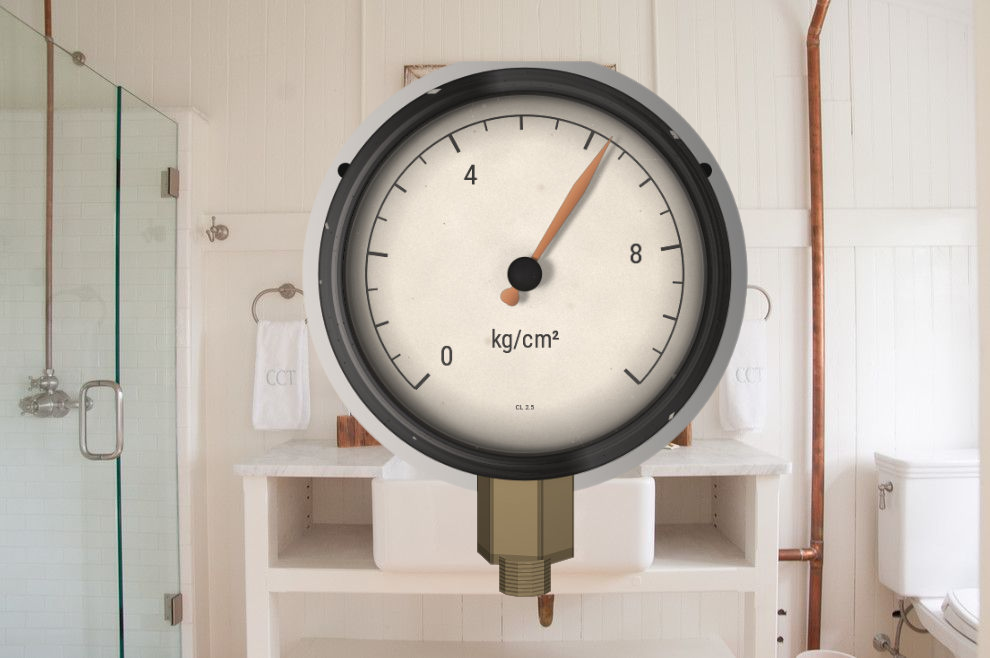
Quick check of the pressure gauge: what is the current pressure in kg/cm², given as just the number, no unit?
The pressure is 6.25
